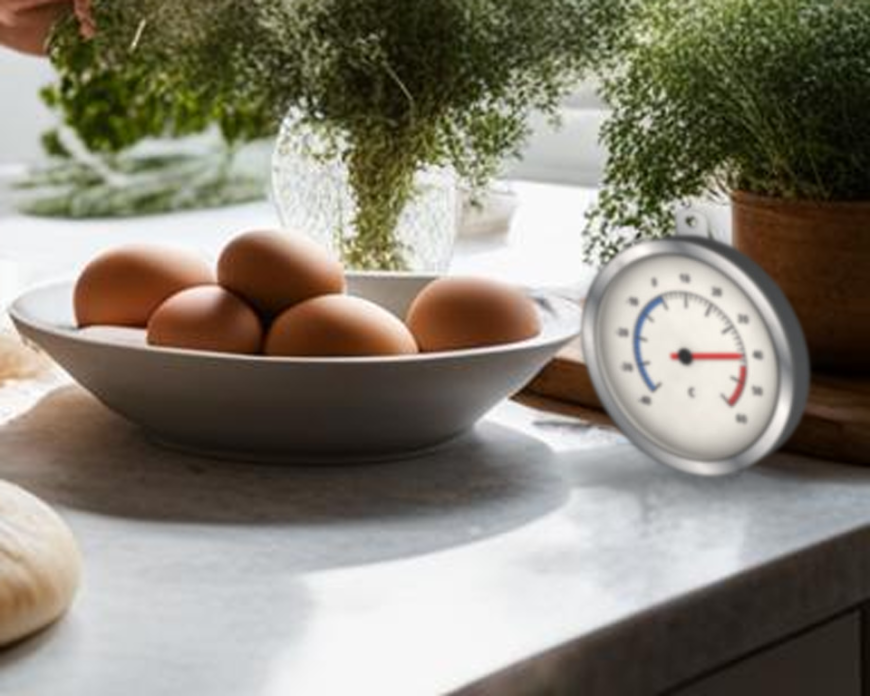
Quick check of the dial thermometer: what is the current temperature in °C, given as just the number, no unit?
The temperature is 40
